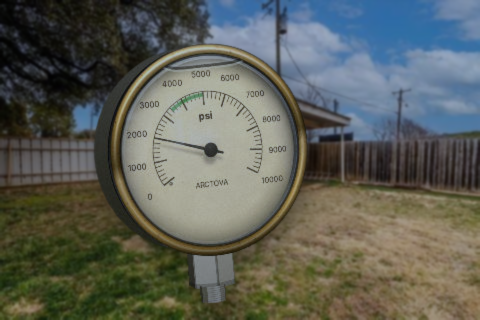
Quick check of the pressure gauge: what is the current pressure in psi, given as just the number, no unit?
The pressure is 2000
